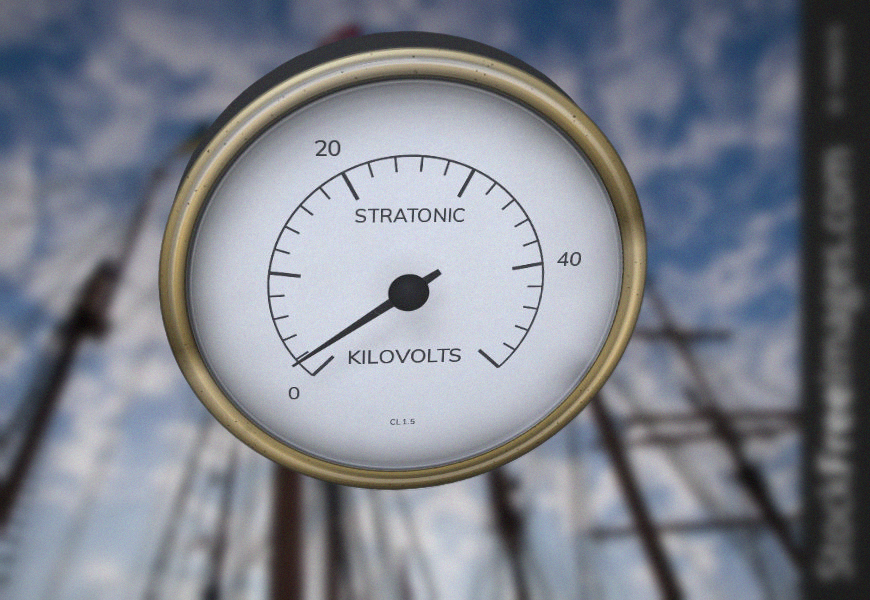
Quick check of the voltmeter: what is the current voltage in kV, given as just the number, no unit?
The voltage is 2
